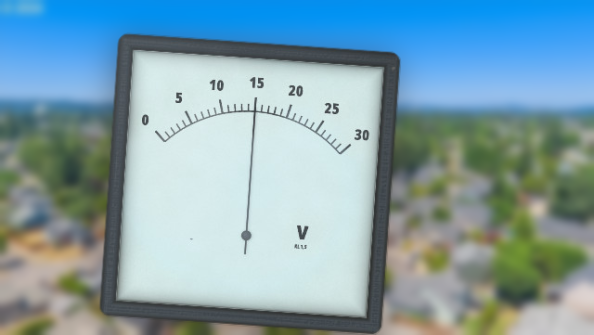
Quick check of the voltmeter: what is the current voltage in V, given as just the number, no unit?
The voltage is 15
